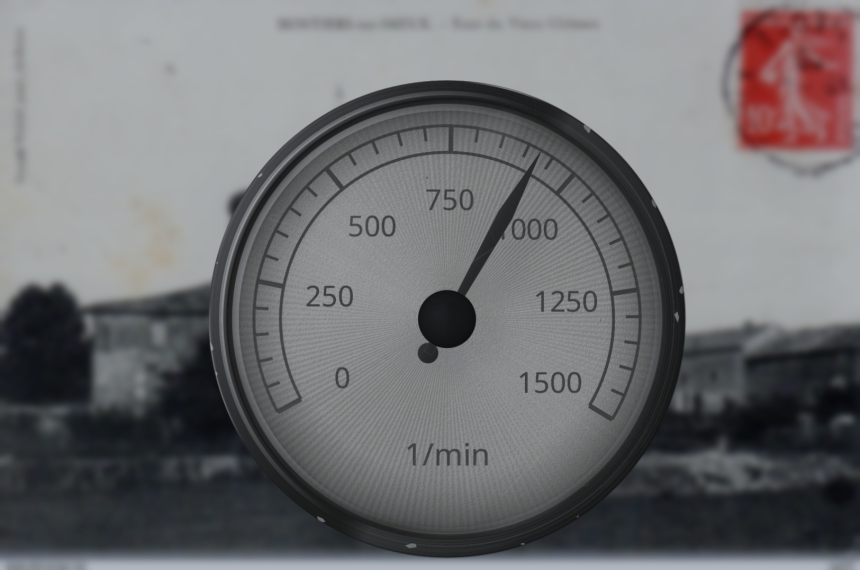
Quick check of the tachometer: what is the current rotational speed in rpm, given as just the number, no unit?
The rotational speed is 925
